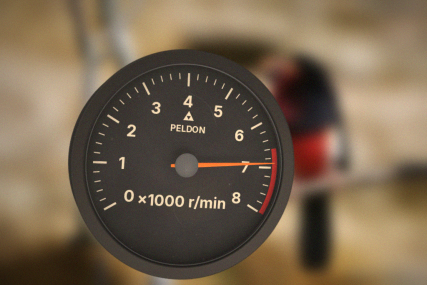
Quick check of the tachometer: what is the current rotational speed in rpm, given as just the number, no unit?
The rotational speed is 6900
